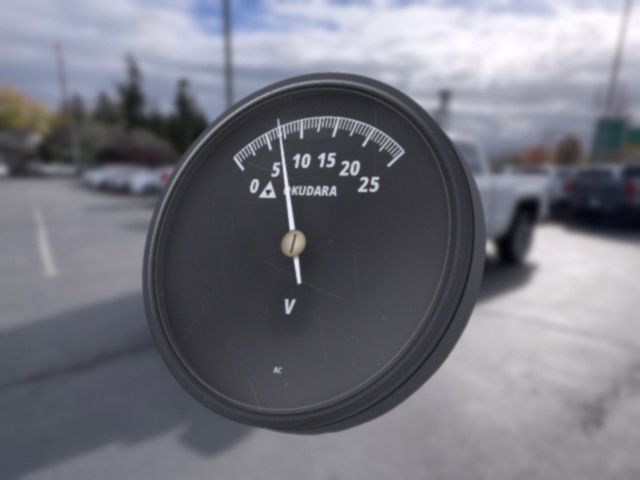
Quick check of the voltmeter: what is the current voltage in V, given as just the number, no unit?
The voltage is 7.5
